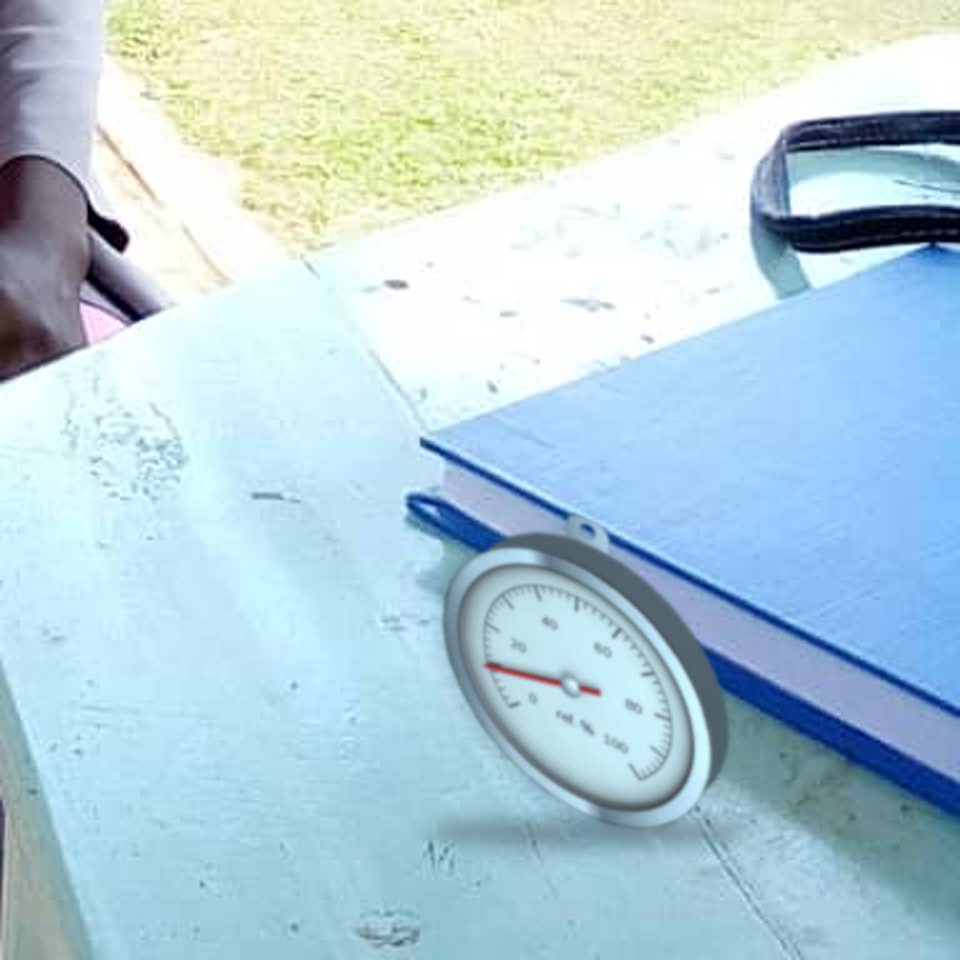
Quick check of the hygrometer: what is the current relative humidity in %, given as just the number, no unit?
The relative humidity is 10
